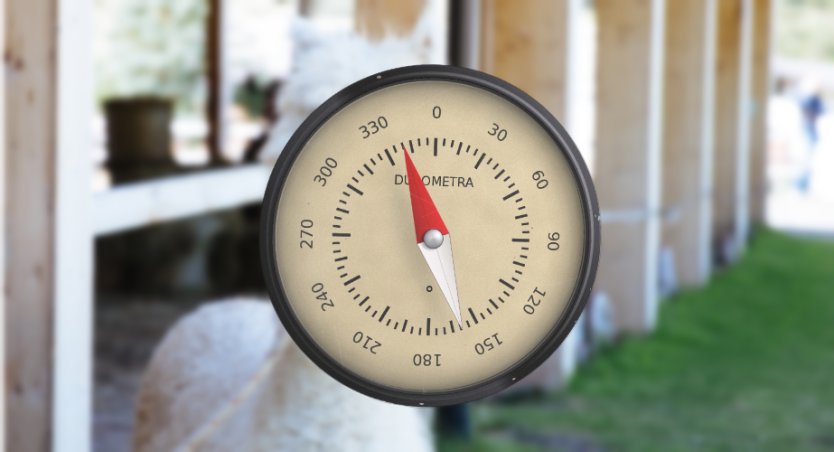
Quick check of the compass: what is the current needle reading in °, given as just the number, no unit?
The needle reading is 340
